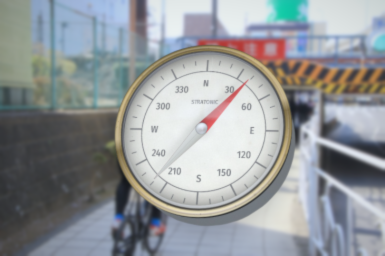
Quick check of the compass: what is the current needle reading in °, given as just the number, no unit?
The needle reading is 40
